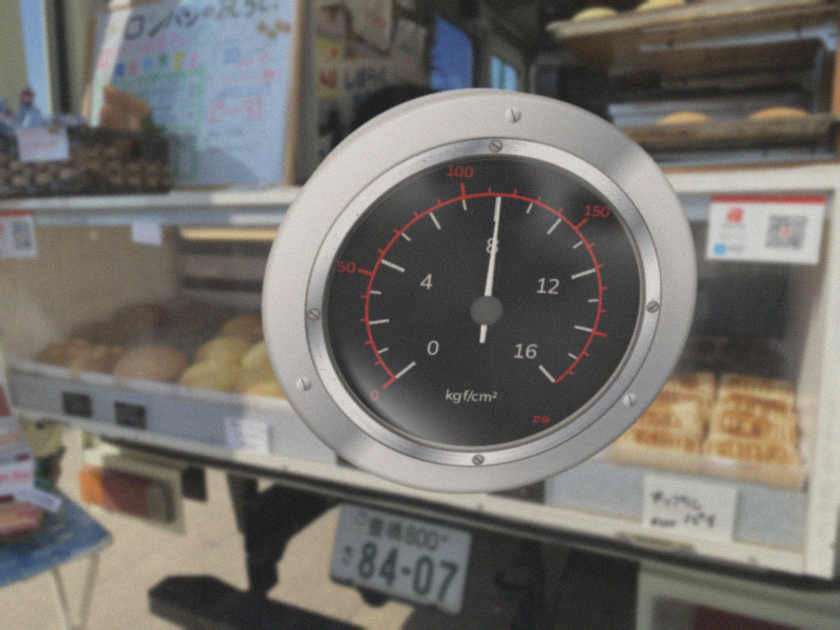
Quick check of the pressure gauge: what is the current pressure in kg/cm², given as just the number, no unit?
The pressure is 8
